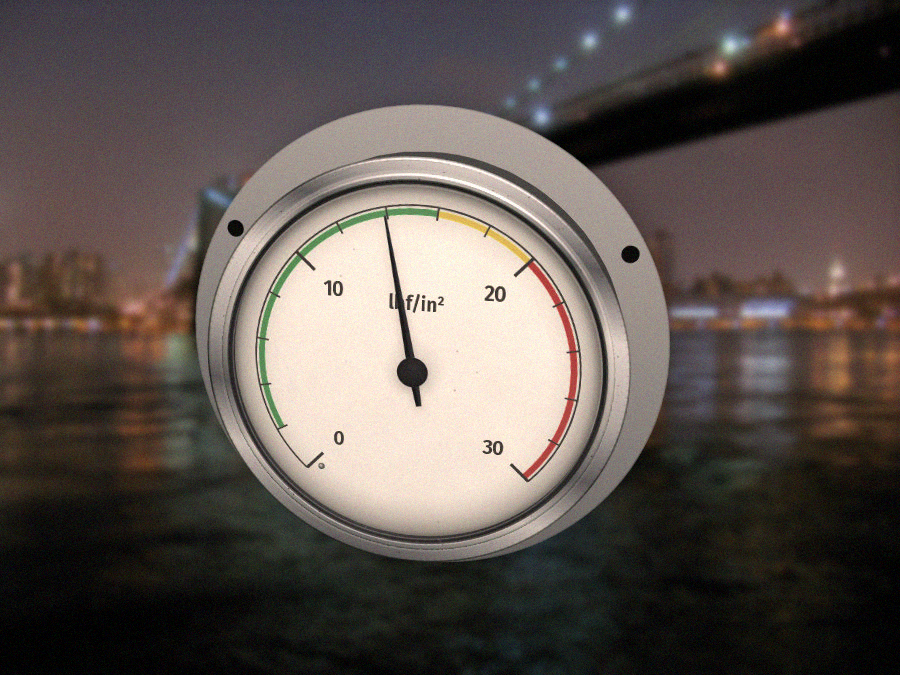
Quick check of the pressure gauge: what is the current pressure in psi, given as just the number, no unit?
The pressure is 14
